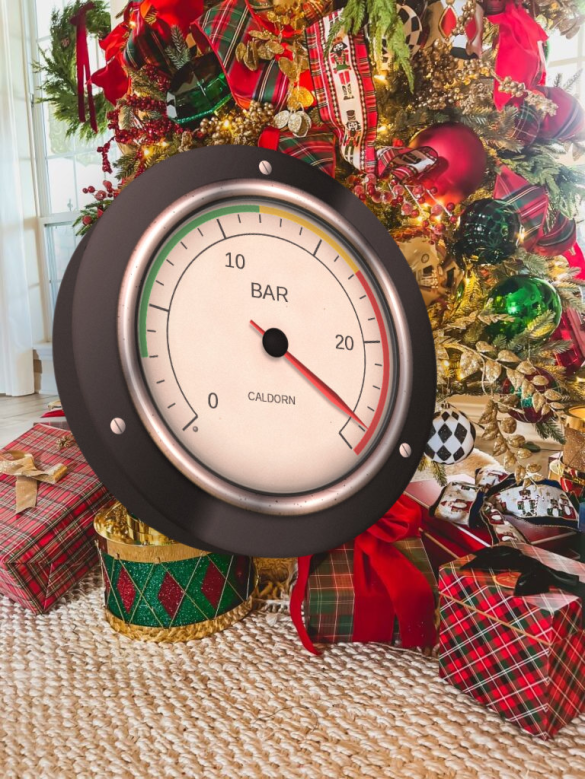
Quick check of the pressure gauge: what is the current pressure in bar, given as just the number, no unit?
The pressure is 24
